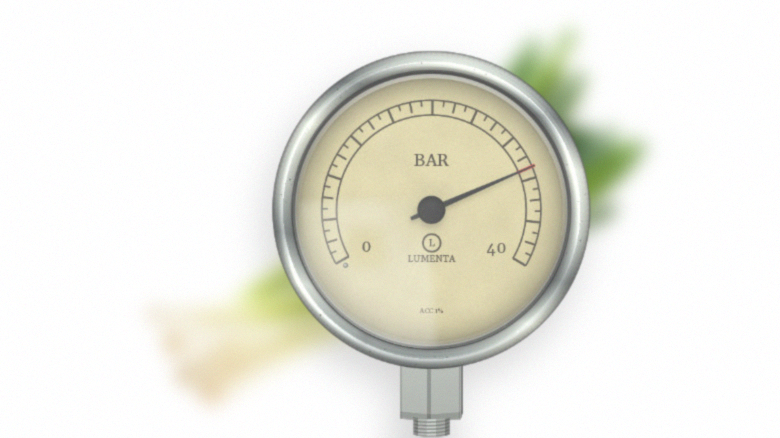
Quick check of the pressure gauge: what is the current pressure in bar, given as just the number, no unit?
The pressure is 31
